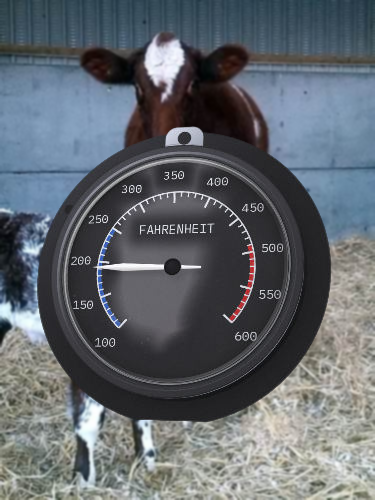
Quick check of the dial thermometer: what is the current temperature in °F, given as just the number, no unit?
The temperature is 190
